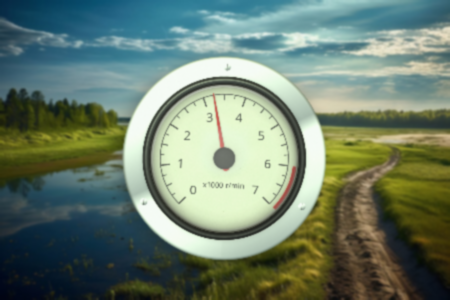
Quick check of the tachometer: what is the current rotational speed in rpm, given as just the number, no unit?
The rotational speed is 3250
